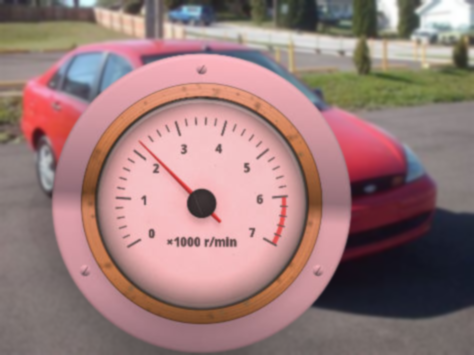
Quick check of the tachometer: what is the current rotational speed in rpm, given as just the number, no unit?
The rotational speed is 2200
